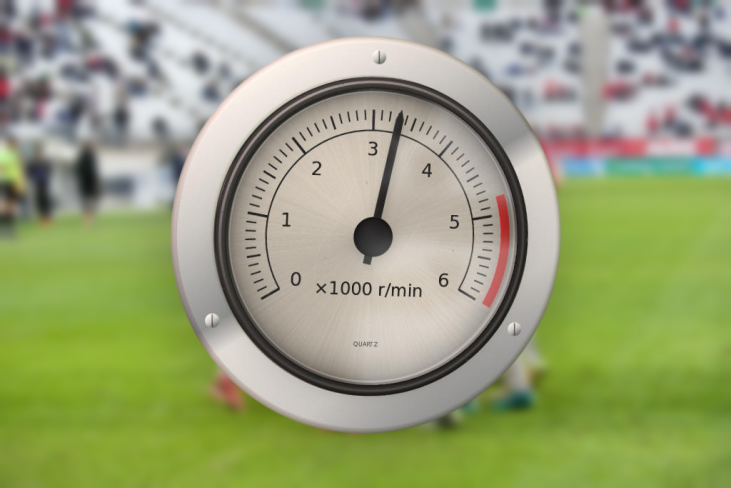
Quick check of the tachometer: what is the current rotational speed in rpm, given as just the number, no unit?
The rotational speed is 3300
